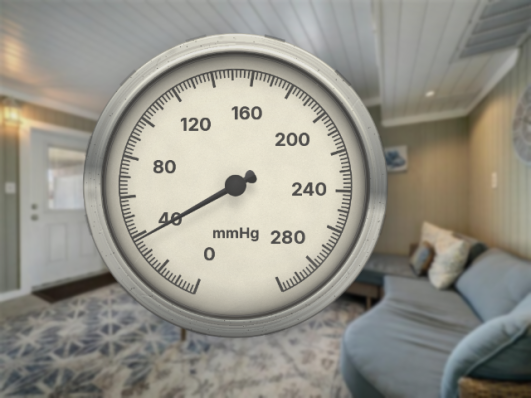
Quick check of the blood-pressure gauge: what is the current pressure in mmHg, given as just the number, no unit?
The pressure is 38
